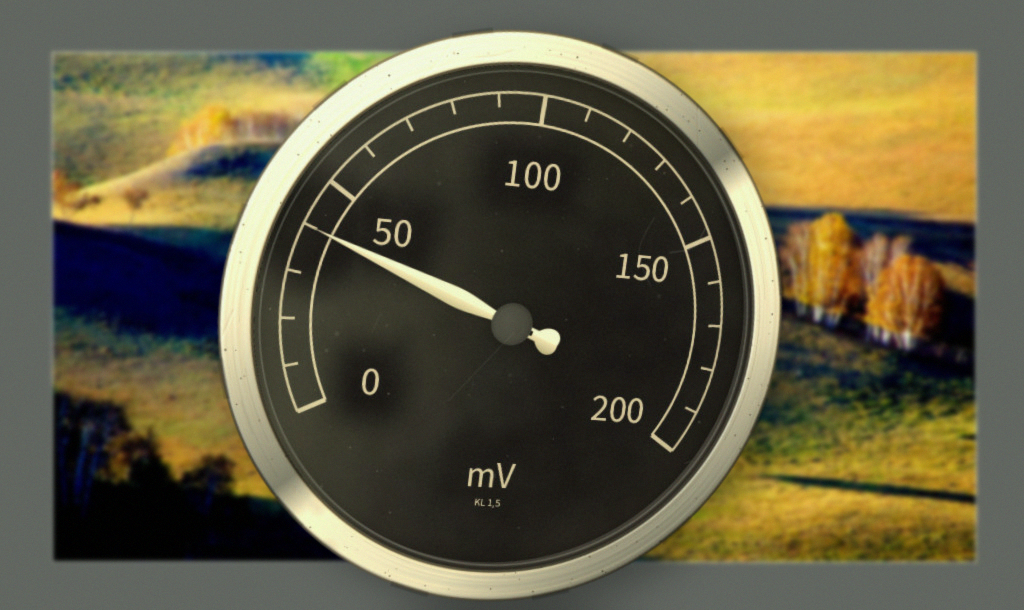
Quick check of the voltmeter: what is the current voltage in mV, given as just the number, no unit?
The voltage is 40
